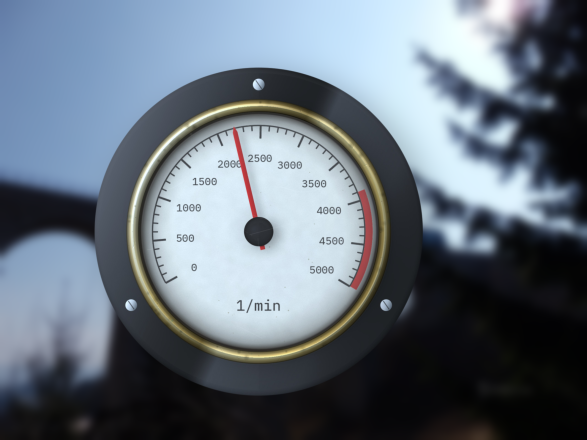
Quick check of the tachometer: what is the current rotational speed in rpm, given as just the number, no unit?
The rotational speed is 2200
